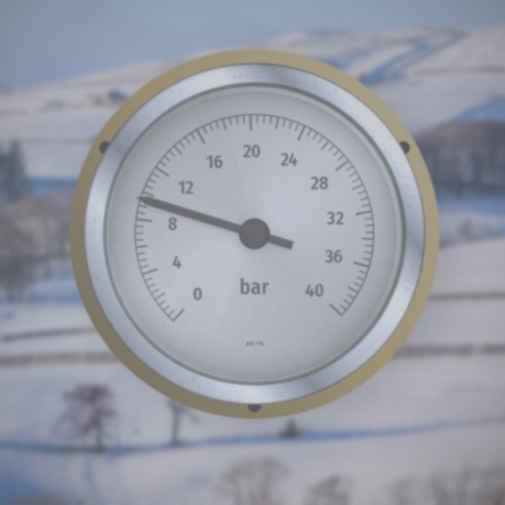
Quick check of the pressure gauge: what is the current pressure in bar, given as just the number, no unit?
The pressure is 9.5
